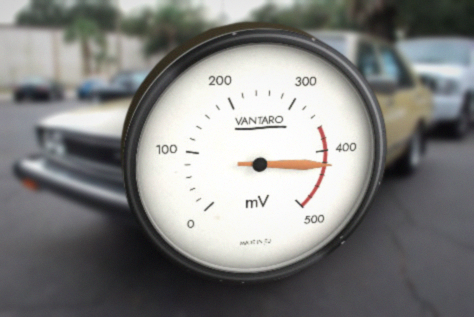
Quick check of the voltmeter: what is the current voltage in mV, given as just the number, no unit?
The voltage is 420
